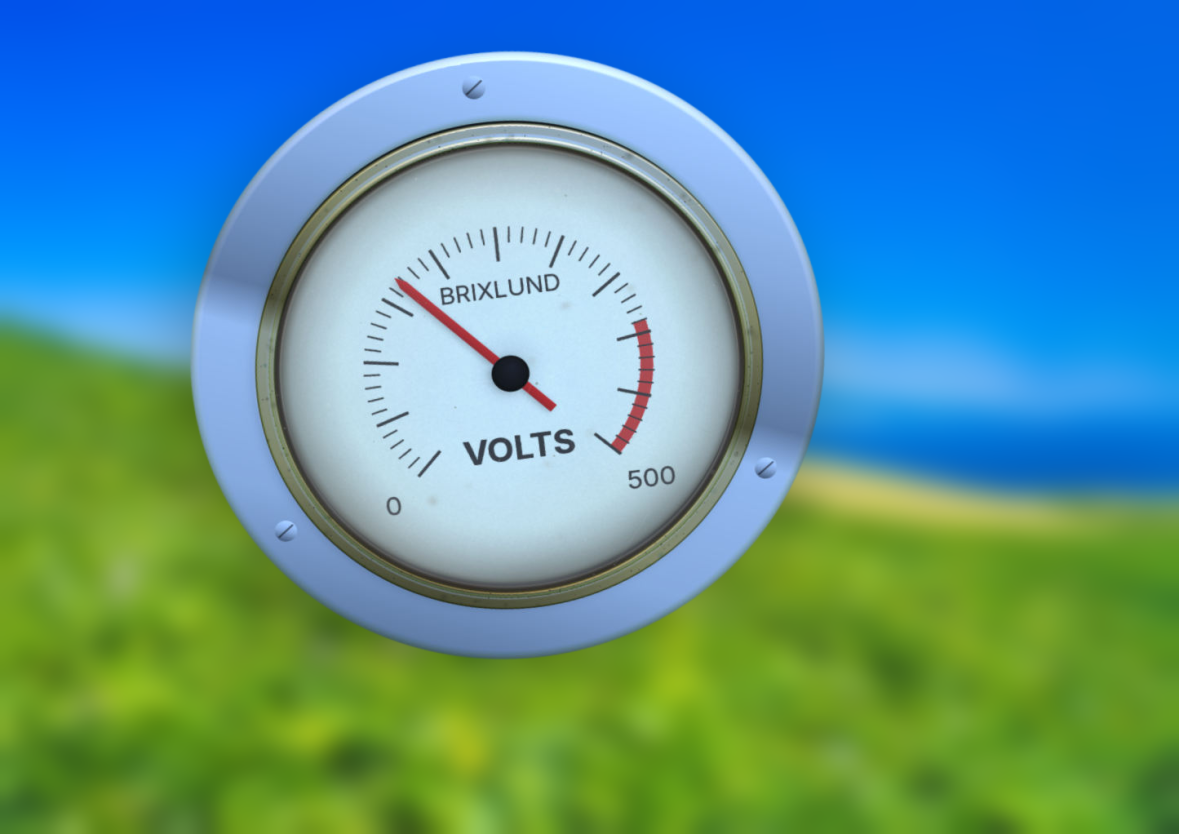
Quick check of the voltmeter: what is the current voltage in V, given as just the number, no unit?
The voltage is 170
